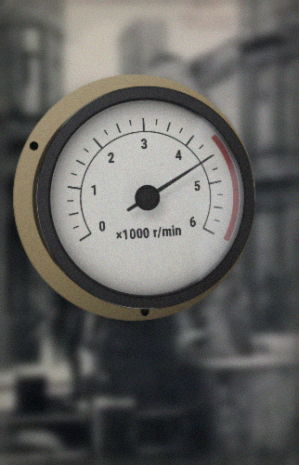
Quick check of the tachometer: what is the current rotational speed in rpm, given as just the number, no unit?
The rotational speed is 4500
